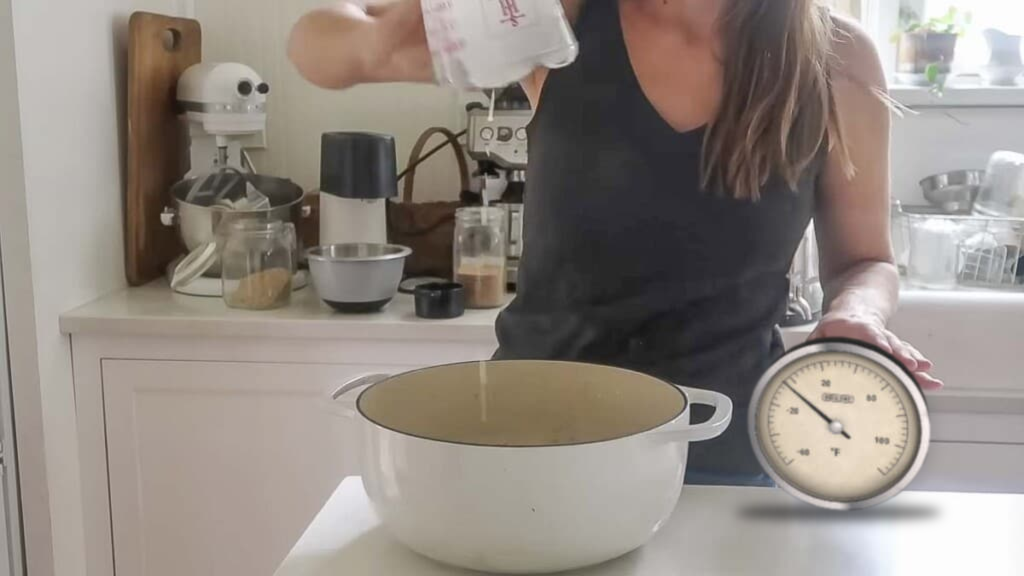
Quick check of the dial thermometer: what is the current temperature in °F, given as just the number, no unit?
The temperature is -4
